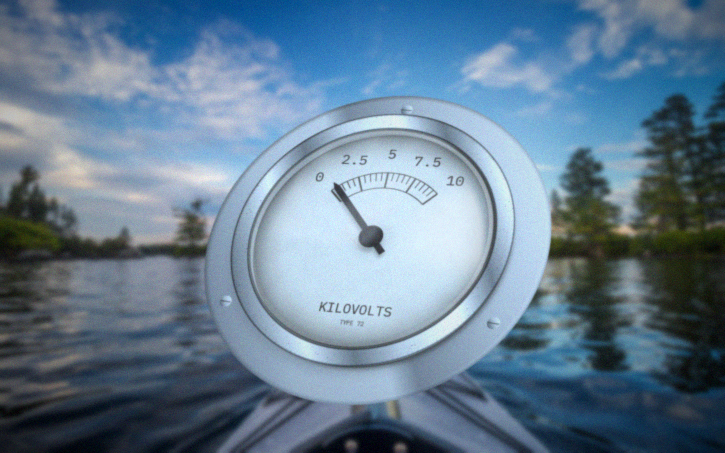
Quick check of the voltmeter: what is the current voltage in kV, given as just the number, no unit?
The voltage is 0.5
